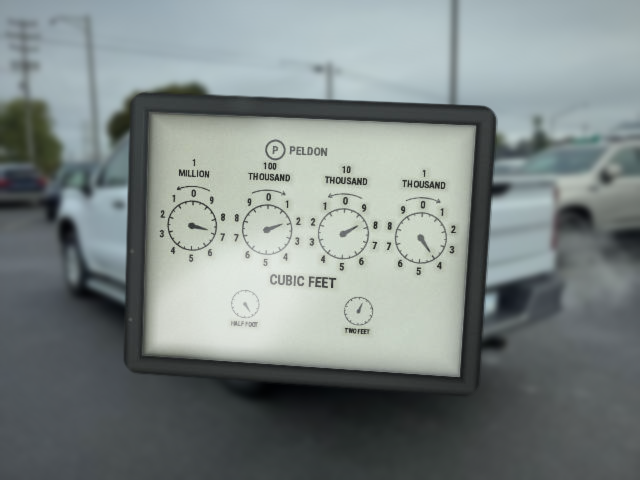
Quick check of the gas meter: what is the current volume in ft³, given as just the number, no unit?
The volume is 718400
